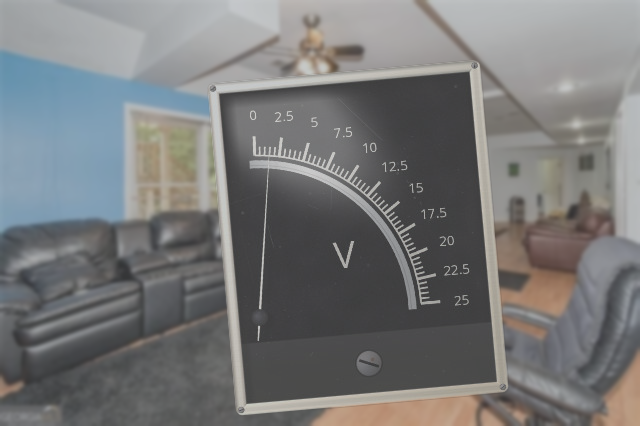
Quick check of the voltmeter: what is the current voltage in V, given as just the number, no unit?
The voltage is 1.5
